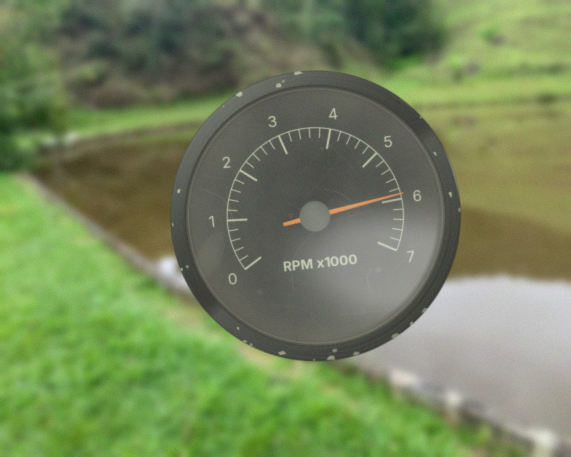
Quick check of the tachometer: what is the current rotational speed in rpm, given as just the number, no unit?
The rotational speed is 5900
